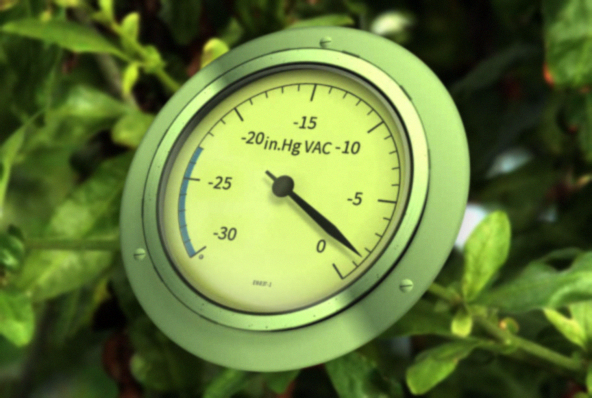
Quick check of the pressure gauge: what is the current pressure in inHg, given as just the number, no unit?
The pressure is -1.5
